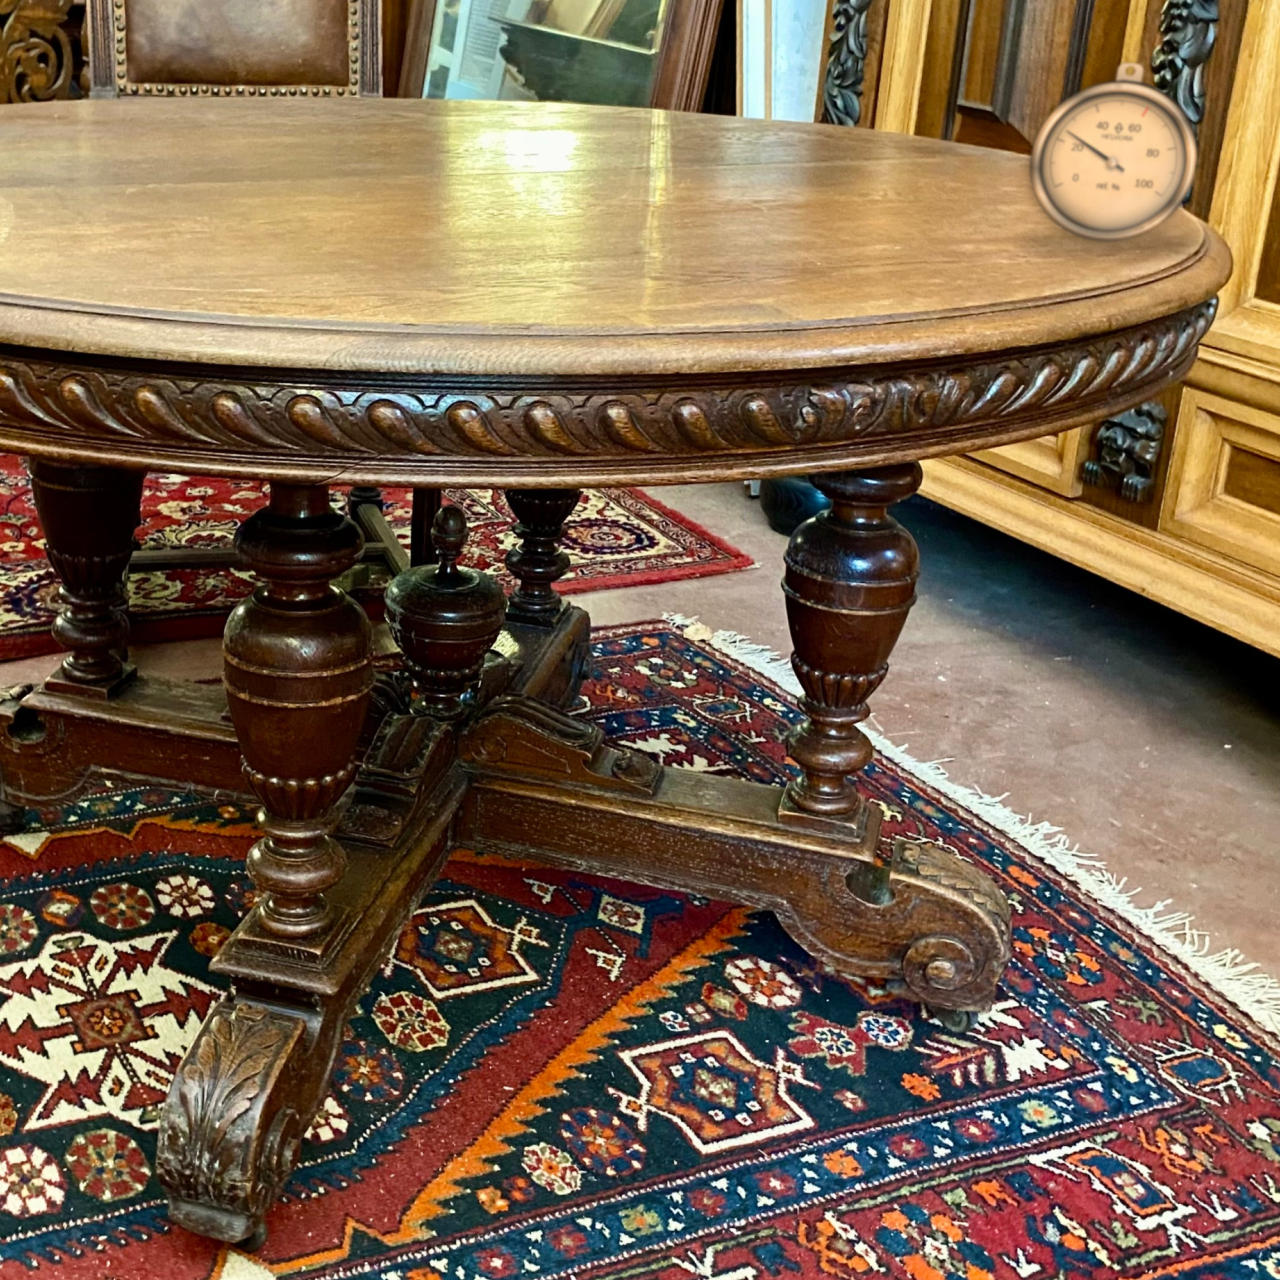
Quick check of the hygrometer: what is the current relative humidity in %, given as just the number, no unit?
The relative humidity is 25
